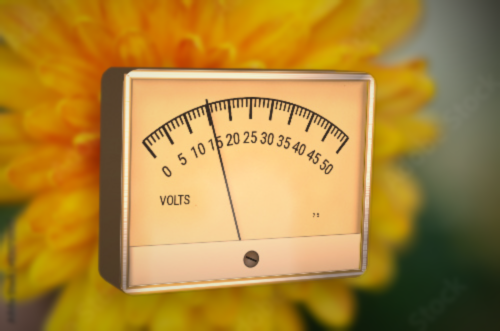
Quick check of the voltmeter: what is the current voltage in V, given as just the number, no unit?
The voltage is 15
